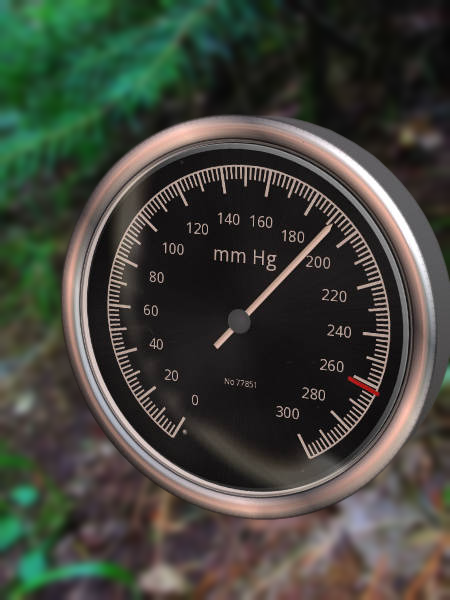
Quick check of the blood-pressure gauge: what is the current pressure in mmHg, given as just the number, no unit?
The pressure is 192
